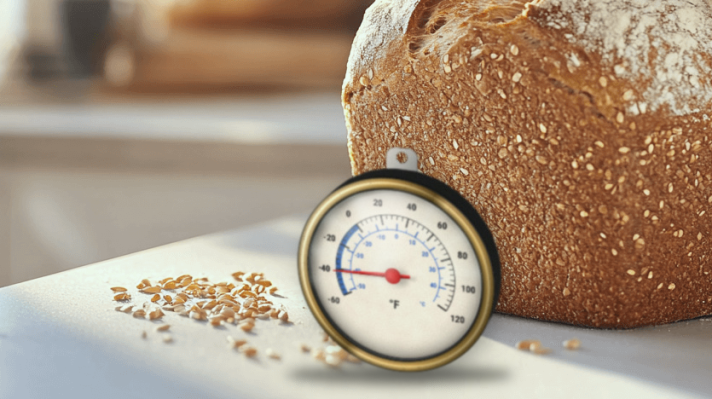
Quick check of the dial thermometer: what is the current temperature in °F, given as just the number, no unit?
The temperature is -40
